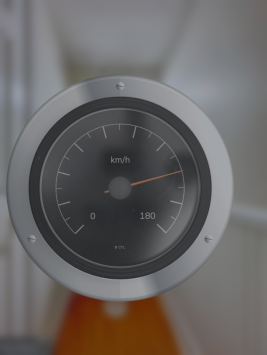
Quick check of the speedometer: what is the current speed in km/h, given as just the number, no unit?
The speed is 140
